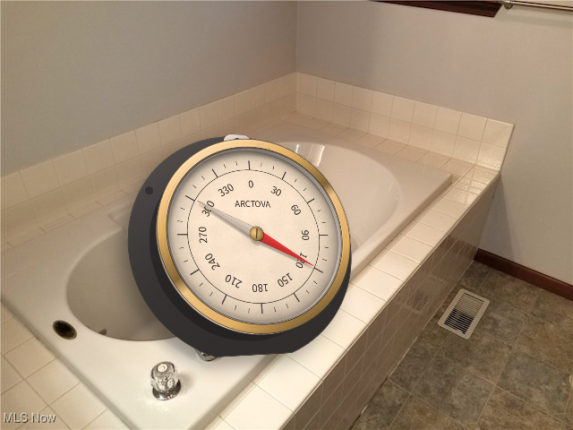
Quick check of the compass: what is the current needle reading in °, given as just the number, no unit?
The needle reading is 120
